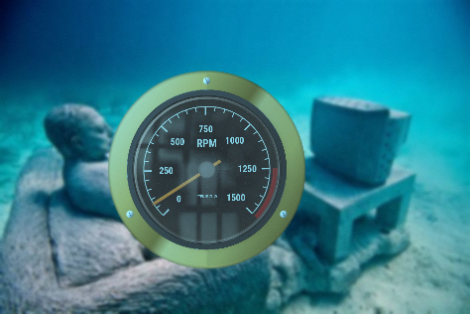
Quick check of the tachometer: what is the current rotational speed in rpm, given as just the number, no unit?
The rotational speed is 75
